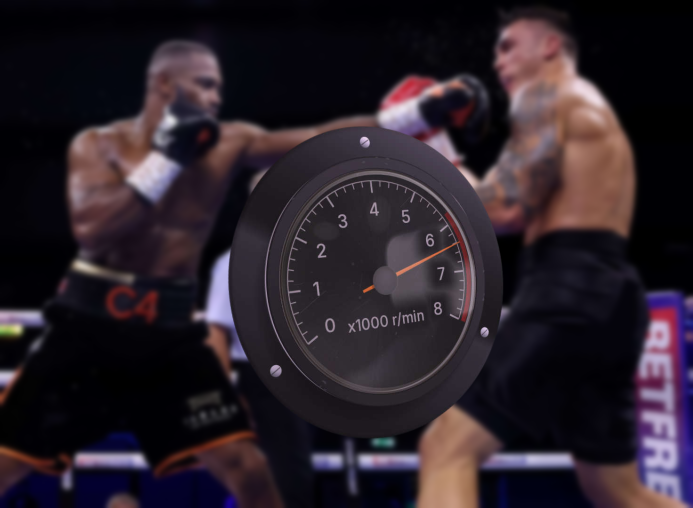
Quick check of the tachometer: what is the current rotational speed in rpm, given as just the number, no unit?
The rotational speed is 6400
